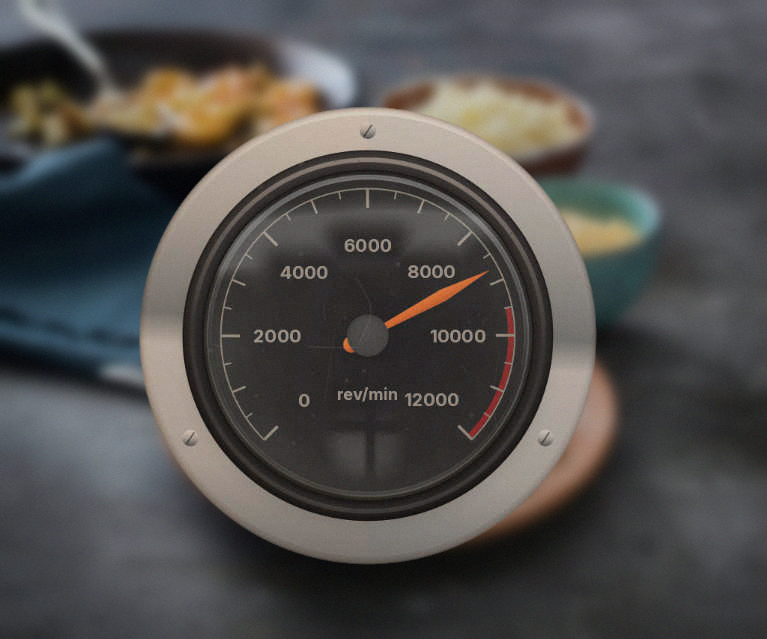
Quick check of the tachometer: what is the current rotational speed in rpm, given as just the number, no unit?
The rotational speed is 8750
